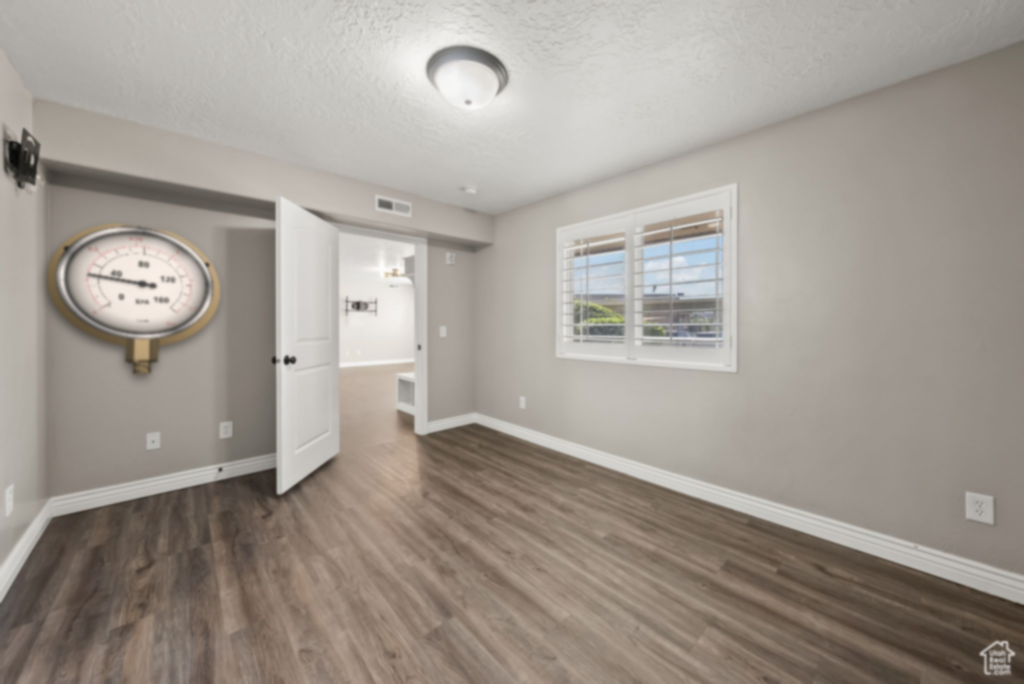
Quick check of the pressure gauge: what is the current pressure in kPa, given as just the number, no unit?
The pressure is 30
